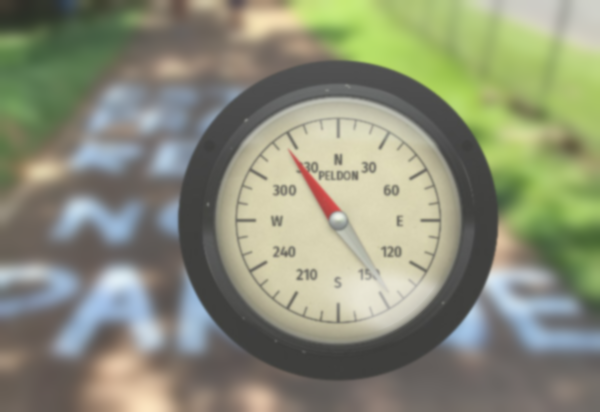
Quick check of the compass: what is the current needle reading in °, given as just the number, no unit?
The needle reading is 325
